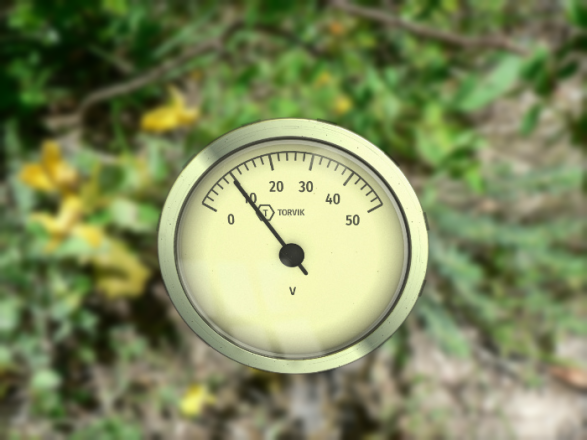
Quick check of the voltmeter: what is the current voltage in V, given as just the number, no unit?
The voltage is 10
